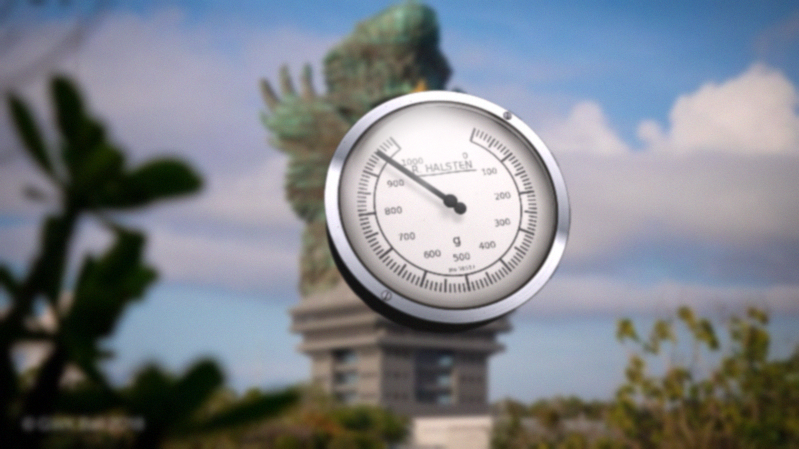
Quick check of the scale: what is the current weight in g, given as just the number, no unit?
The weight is 950
